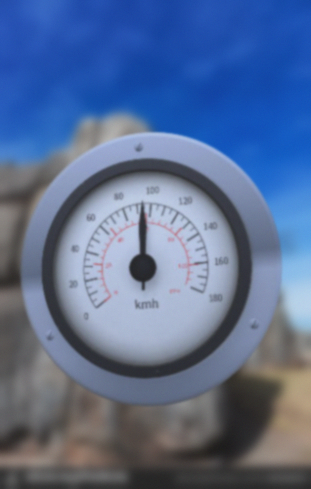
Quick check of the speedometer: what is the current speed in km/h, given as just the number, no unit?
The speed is 95
